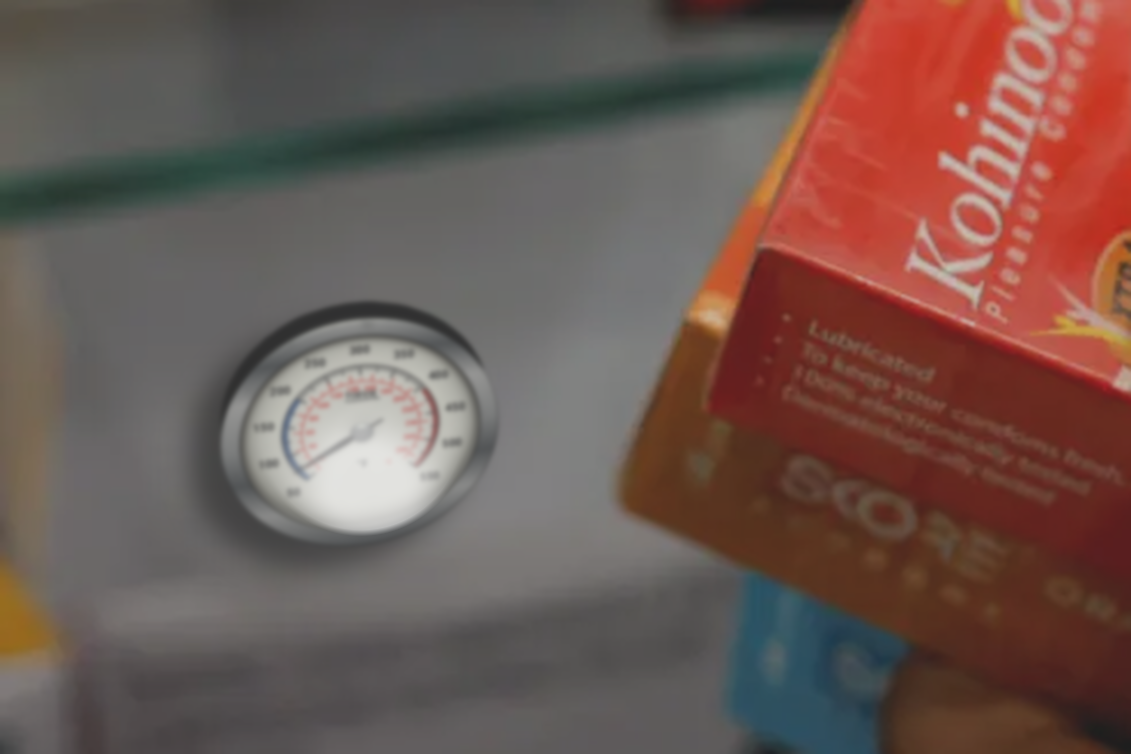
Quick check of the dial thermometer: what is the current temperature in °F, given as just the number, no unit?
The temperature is 75
